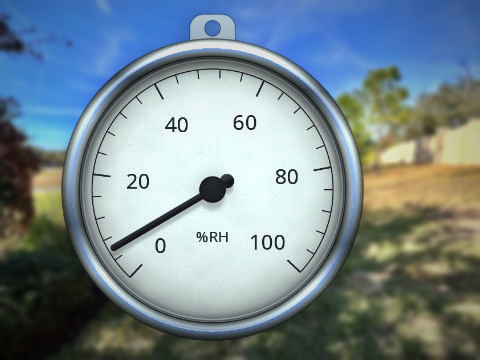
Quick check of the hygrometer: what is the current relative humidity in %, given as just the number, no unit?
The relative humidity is 6
